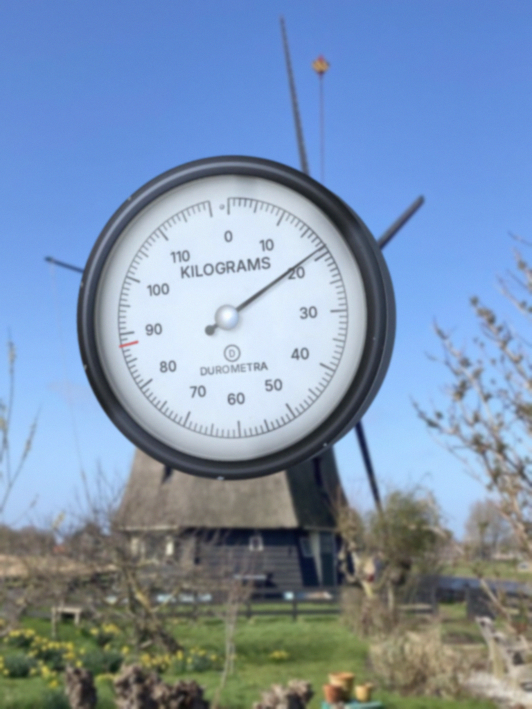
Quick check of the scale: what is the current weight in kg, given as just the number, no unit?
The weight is 19
